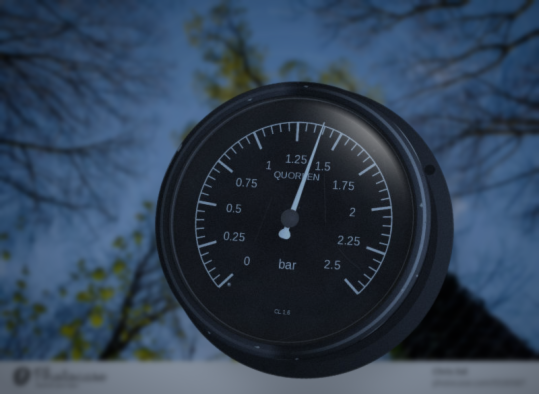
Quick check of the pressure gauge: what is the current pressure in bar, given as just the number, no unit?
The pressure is 1.4
